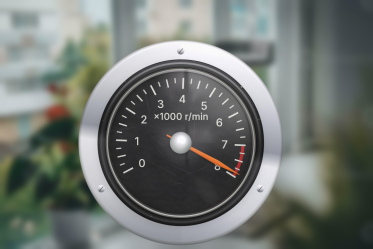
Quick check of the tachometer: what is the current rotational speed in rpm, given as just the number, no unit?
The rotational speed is 7875
